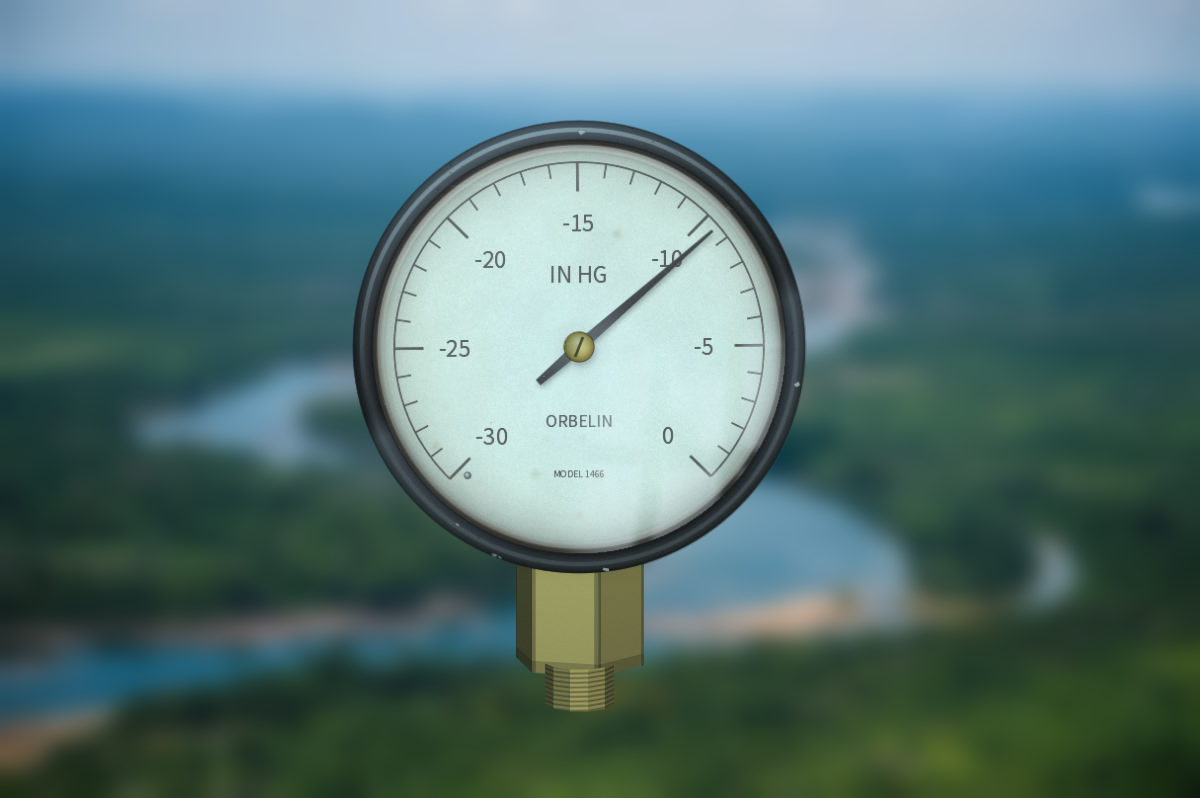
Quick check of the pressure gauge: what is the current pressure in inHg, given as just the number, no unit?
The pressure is -9.5
